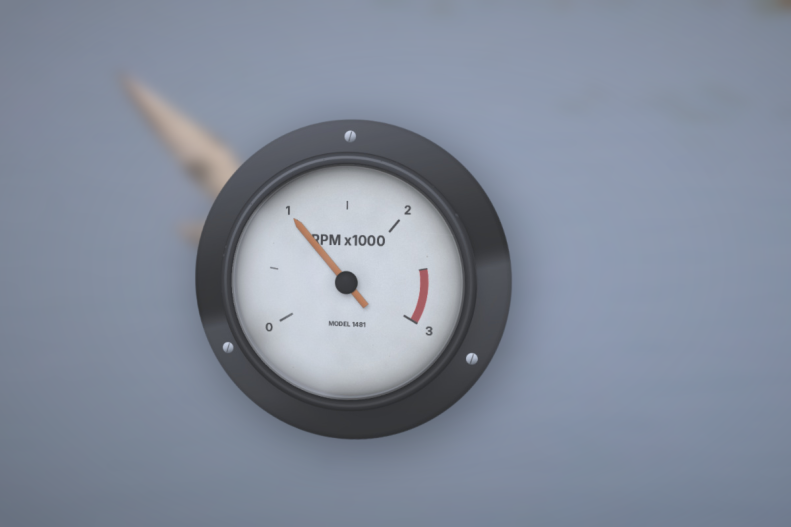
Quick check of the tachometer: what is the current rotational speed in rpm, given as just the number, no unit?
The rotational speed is 1000
